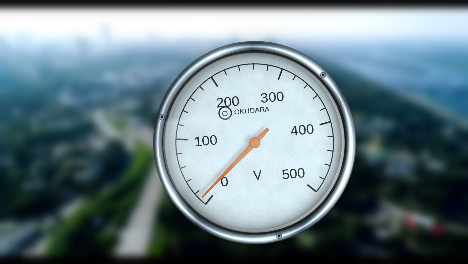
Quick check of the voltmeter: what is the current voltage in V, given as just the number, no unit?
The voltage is 10
